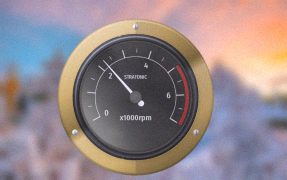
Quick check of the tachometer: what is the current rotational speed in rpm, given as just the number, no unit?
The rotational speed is 2250
